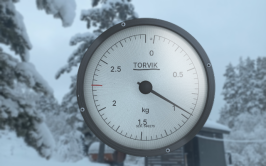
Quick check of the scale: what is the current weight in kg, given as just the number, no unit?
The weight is 0.95
